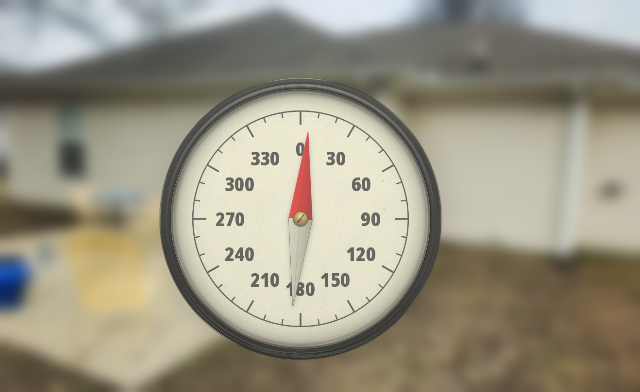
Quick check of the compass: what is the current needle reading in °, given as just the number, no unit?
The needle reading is 5
